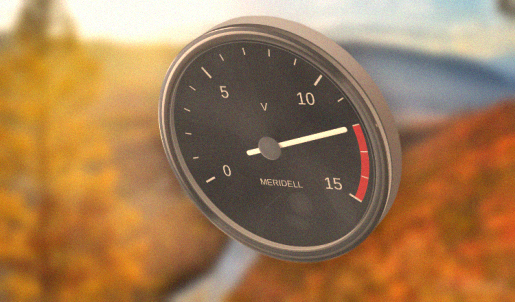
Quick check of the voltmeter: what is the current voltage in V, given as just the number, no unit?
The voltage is 12
